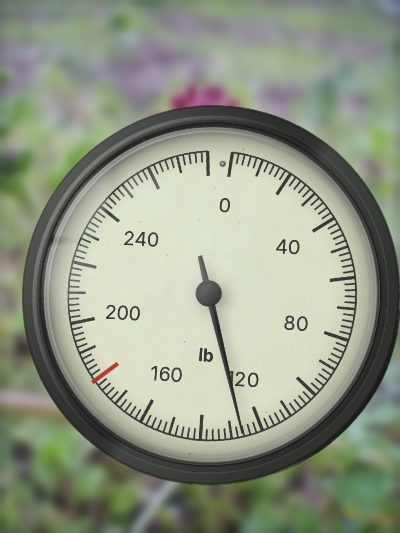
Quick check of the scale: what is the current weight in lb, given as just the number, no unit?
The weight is 126
